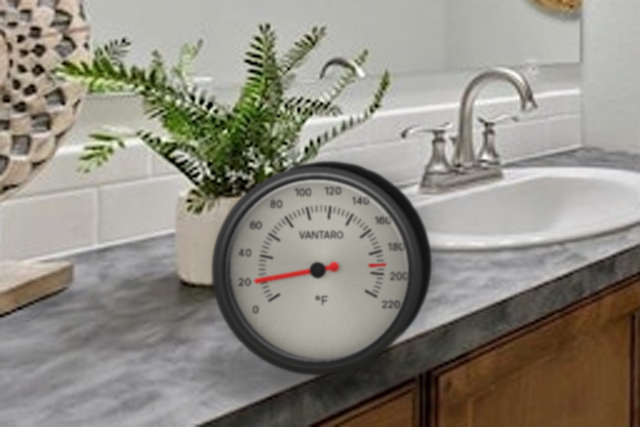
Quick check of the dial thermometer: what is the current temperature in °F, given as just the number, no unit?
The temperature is 20
